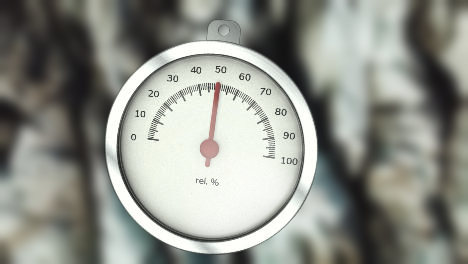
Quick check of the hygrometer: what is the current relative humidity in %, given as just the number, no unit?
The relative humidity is 50
